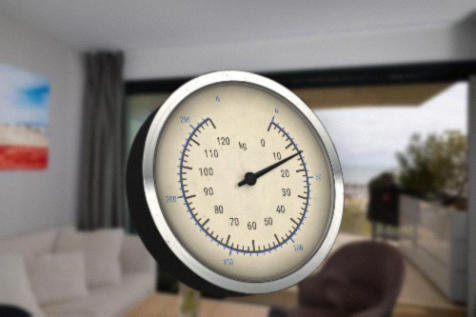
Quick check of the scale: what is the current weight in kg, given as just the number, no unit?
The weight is 14
